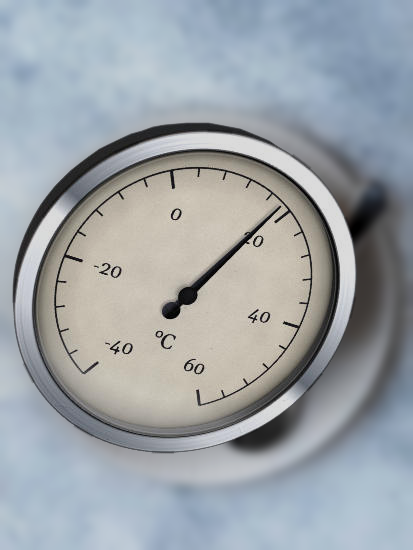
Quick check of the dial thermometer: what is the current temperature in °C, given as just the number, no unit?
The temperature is 18
